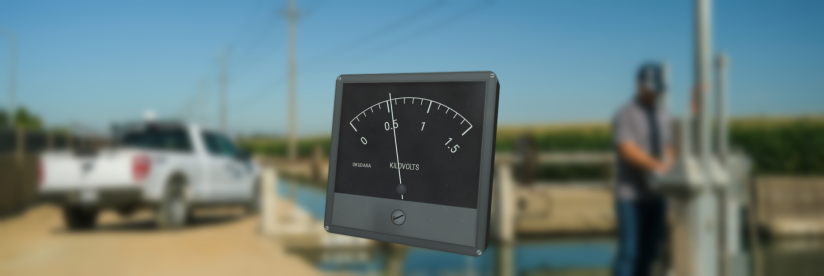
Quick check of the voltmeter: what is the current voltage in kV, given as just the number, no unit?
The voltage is 0.55
